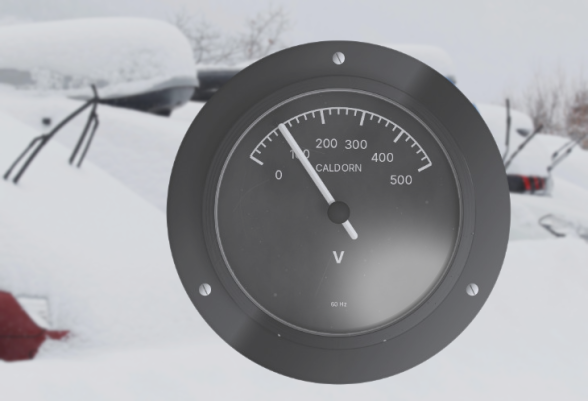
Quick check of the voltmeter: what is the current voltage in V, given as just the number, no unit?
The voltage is 100
